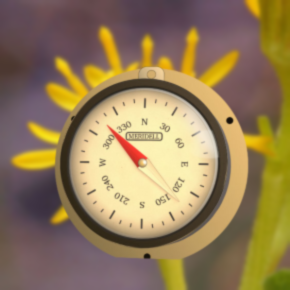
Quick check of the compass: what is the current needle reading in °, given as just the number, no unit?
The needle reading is 315
